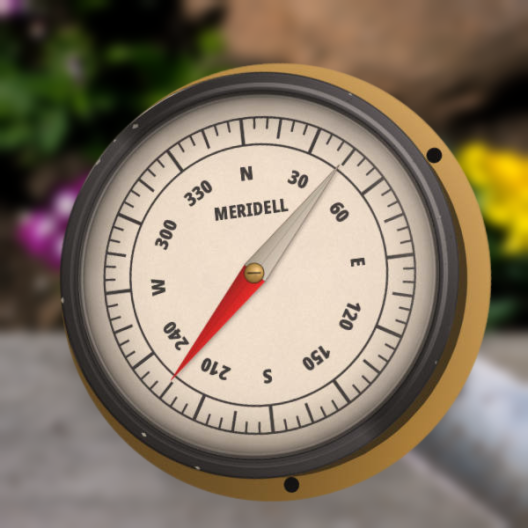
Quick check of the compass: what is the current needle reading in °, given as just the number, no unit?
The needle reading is 225
